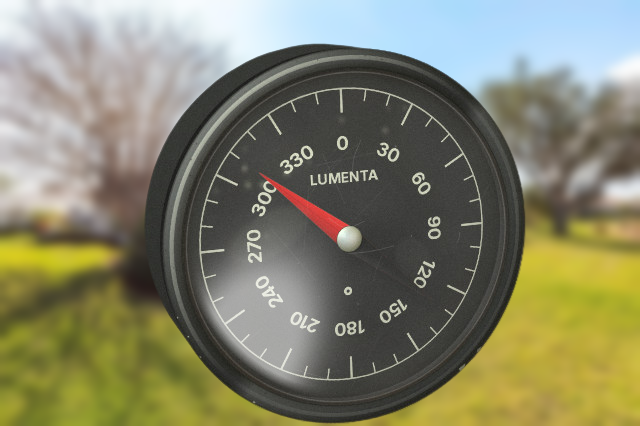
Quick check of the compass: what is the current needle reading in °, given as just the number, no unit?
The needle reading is 310
